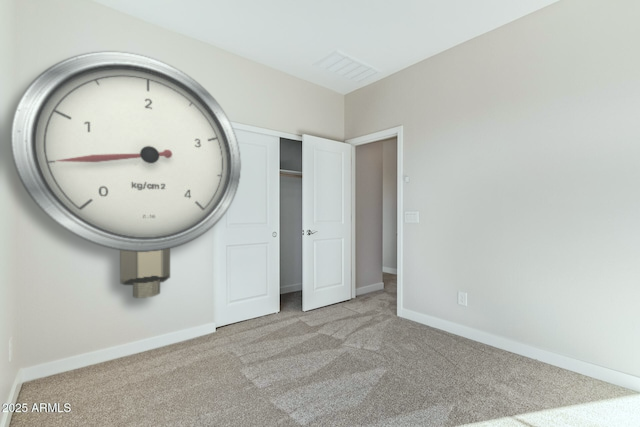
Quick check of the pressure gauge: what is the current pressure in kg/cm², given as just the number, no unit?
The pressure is 0.5
